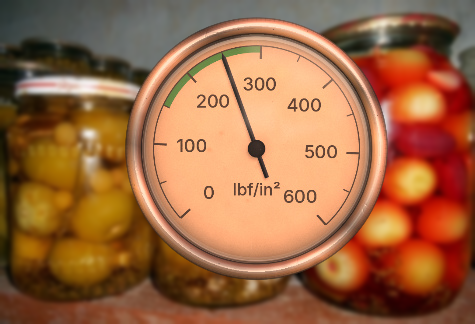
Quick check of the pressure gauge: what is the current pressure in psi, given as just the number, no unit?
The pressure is 250
